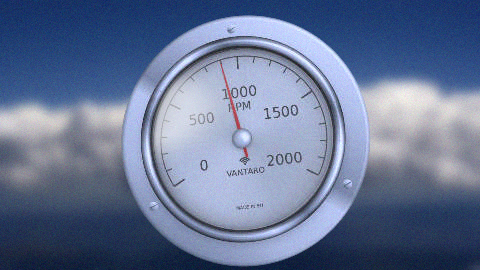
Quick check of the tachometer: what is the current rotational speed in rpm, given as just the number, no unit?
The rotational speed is 900
